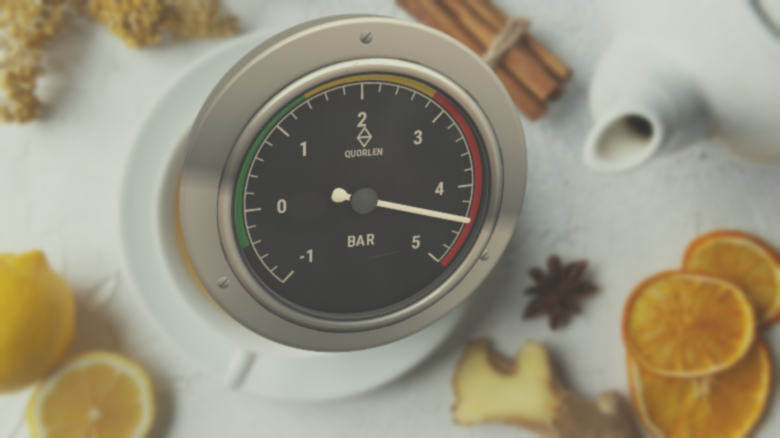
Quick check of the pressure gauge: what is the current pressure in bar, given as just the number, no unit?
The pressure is 4.4
